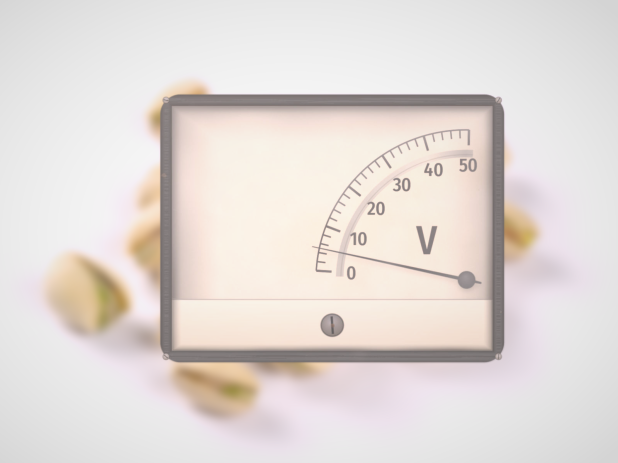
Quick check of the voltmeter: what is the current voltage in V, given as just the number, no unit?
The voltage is 5
